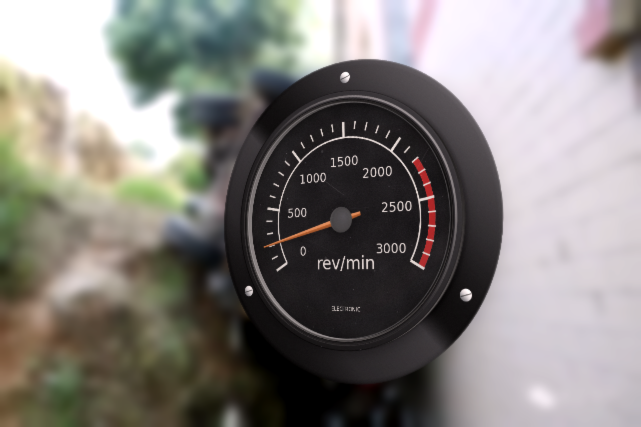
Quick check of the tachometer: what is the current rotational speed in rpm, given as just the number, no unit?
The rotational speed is 200
